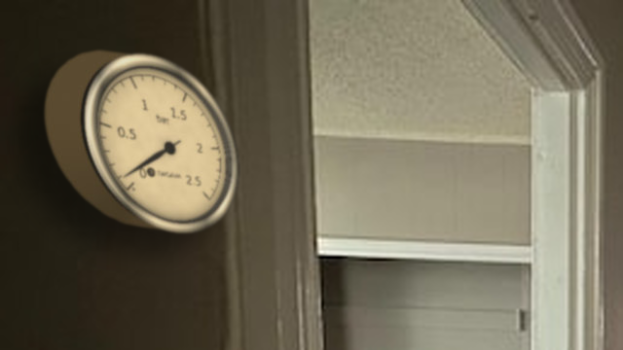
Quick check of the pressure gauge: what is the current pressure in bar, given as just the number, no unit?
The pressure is 0.1
